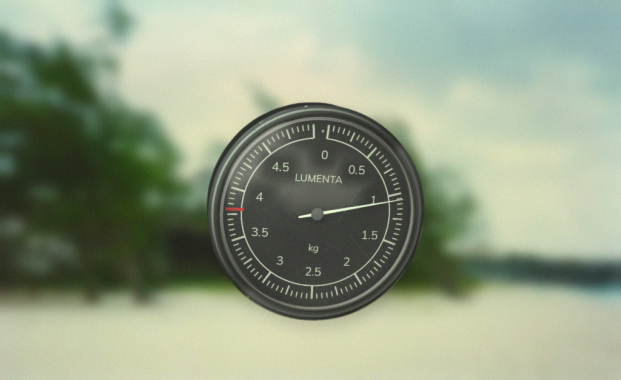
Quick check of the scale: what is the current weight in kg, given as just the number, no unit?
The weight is 1.05
